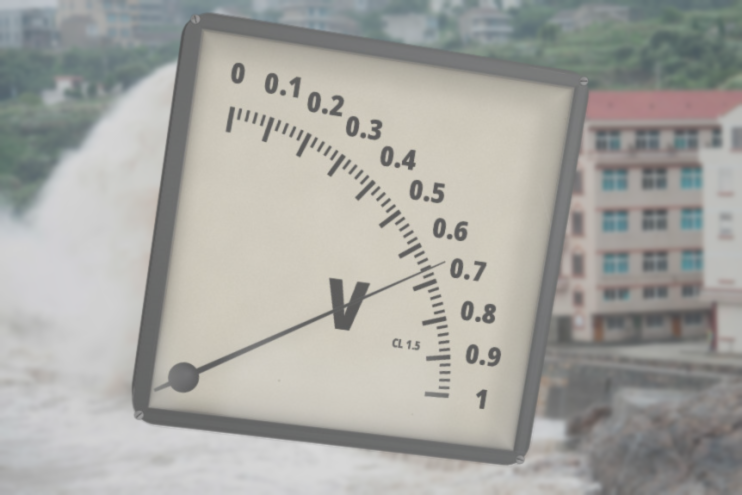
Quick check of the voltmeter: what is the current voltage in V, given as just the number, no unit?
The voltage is 0.66
